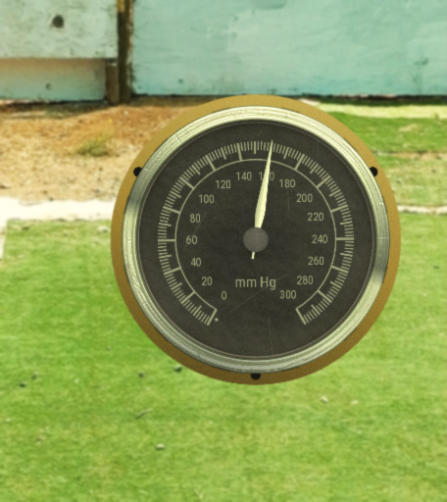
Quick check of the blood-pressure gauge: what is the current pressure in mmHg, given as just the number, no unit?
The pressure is 160
